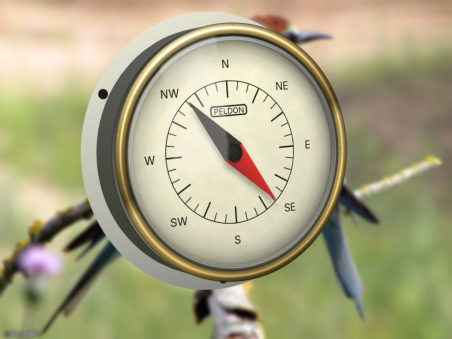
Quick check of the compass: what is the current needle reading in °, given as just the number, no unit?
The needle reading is 140
